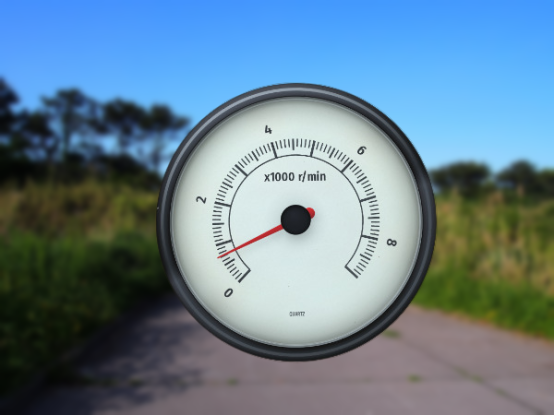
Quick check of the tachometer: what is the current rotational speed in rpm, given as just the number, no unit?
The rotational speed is 700
